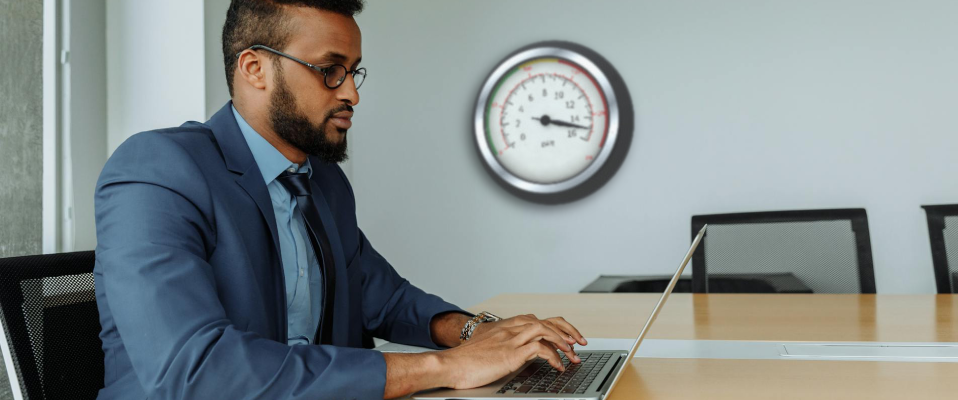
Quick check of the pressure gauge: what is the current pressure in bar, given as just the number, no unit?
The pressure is 15
